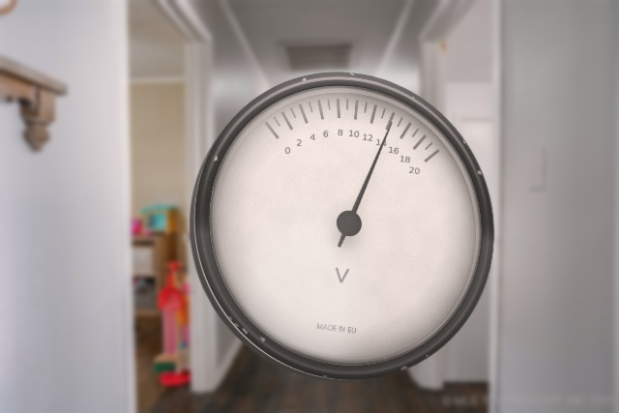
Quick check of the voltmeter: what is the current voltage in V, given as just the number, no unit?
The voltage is 14
